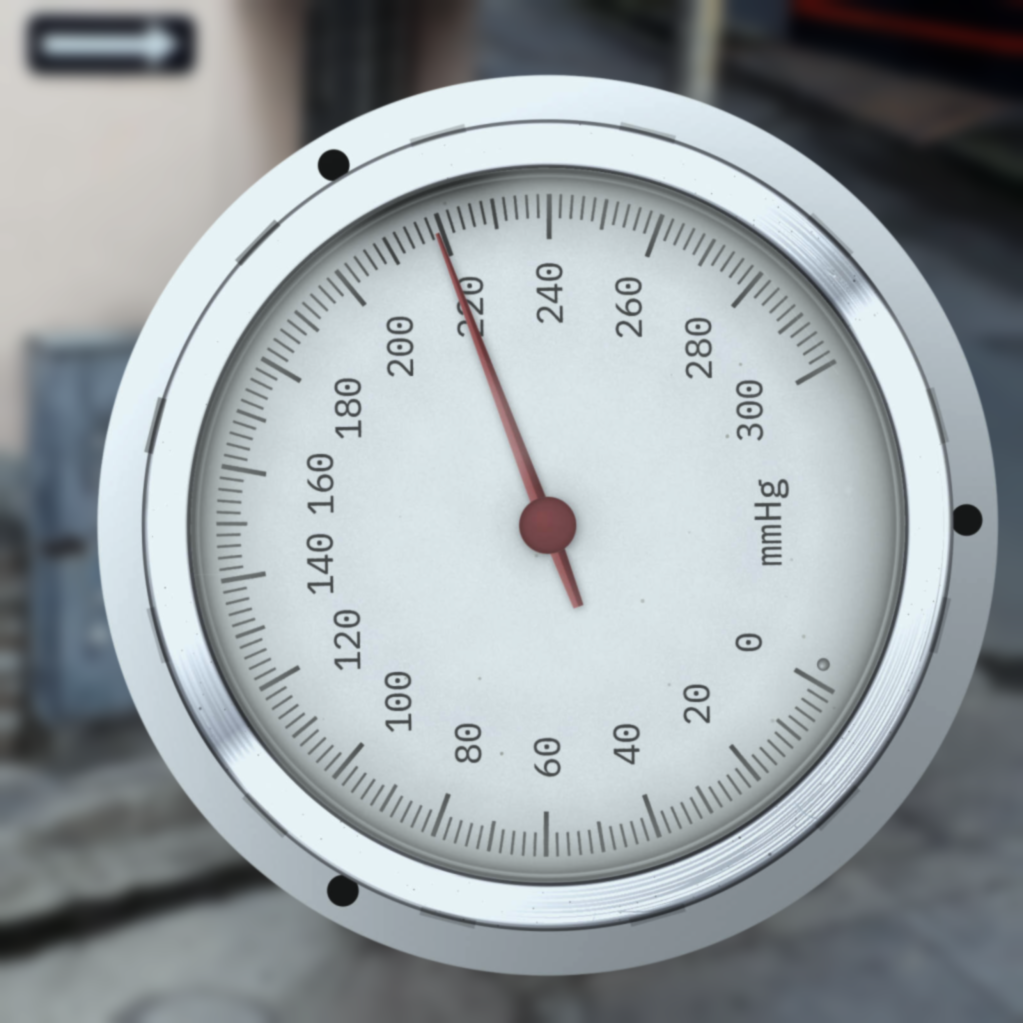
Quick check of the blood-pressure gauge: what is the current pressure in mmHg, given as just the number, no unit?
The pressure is 219
